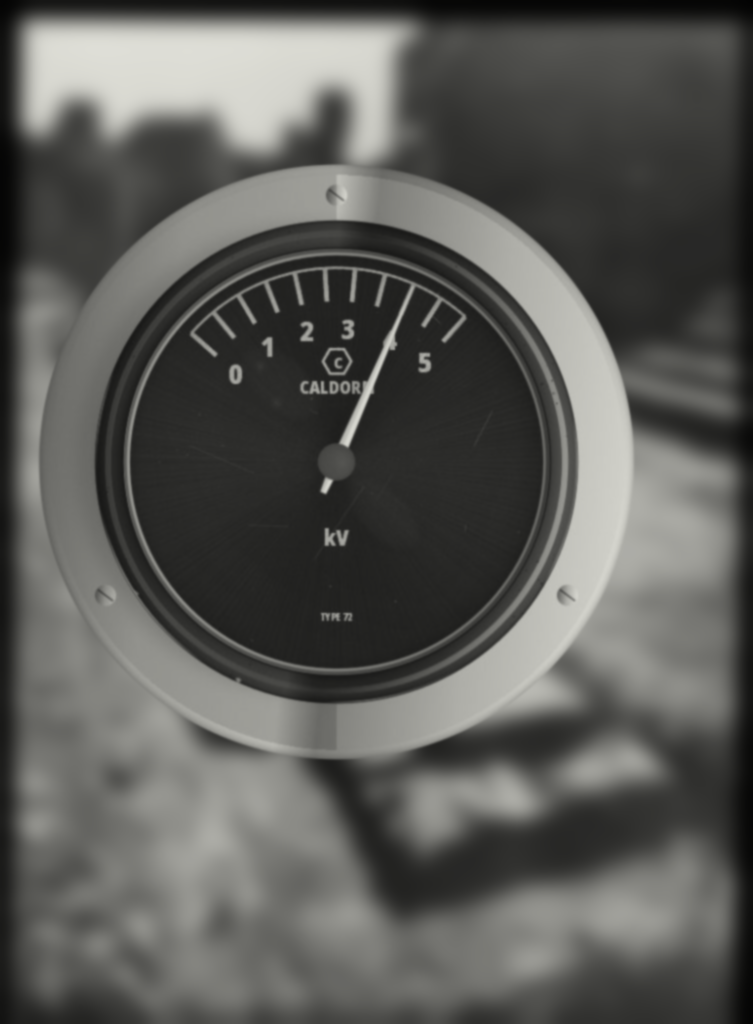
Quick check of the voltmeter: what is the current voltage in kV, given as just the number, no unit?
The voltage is 4
